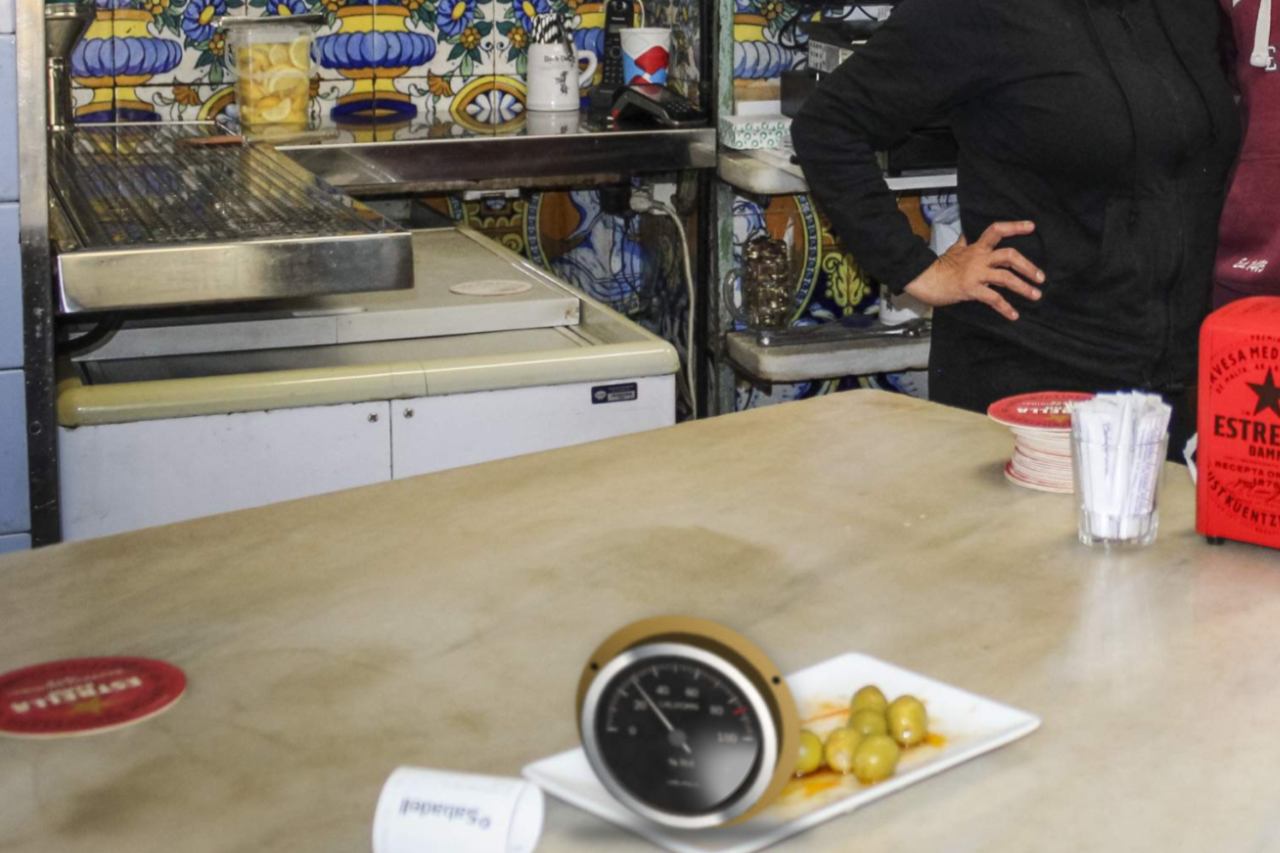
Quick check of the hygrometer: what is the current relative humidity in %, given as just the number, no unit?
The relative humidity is 30
